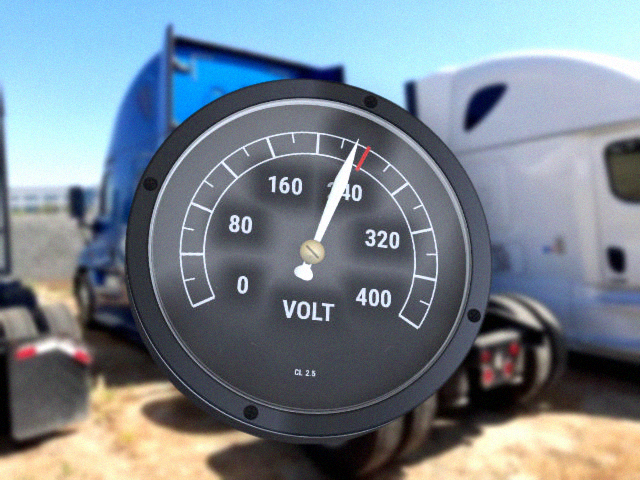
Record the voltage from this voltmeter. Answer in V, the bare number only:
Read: 230
